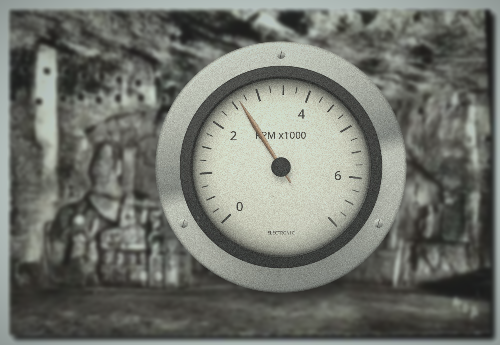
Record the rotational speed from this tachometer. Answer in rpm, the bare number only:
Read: 2625
